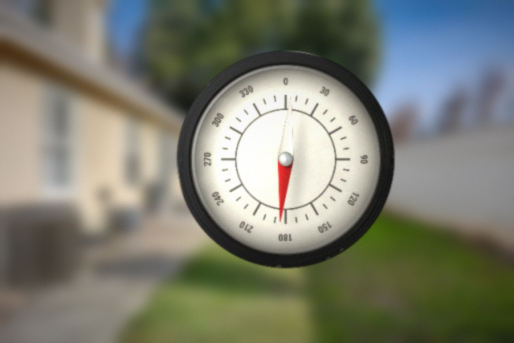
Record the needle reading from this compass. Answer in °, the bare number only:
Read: 185
